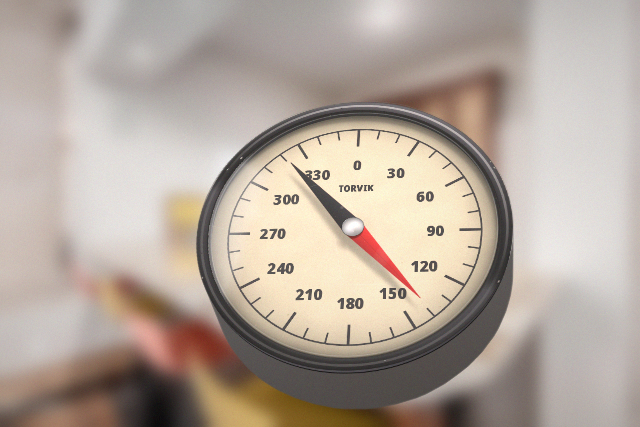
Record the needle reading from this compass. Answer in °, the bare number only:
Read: 140
